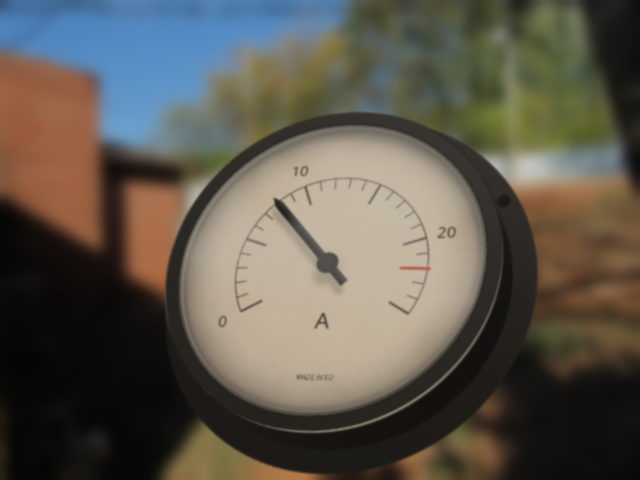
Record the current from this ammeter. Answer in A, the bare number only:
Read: 8
